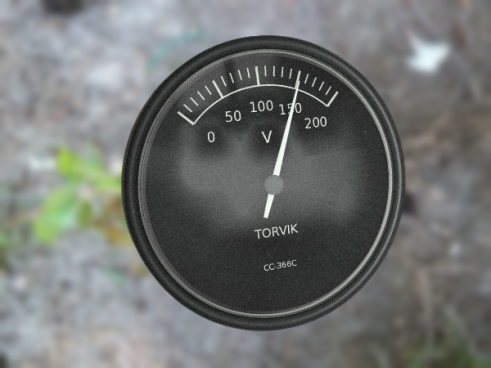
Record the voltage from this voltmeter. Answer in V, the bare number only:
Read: 150
